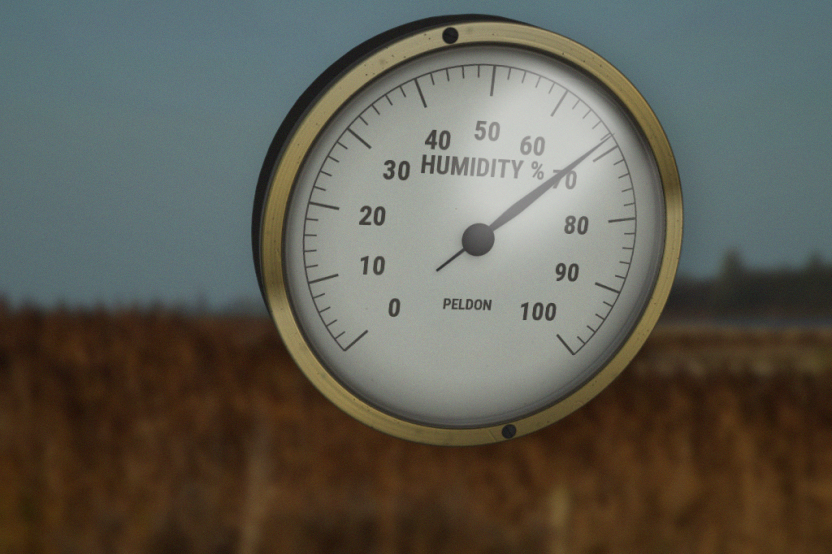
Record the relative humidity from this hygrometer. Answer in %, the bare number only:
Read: 68
